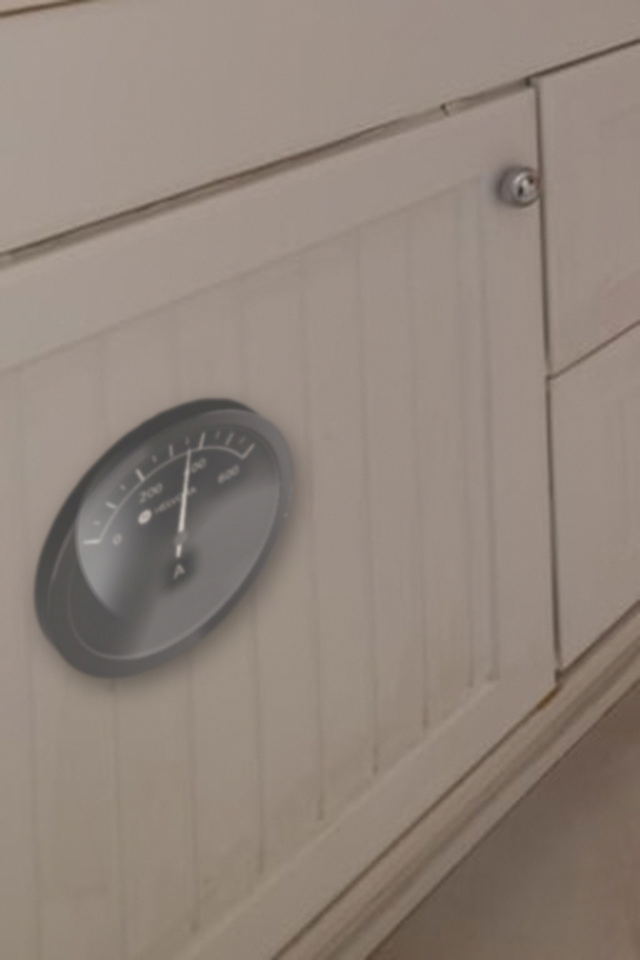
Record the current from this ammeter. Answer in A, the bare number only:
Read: 350
